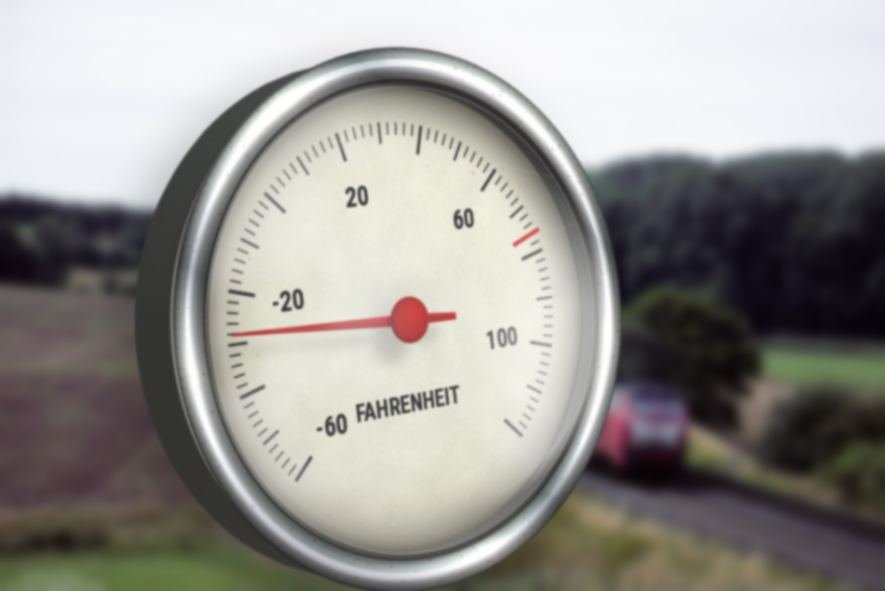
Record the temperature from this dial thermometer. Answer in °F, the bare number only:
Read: -28
